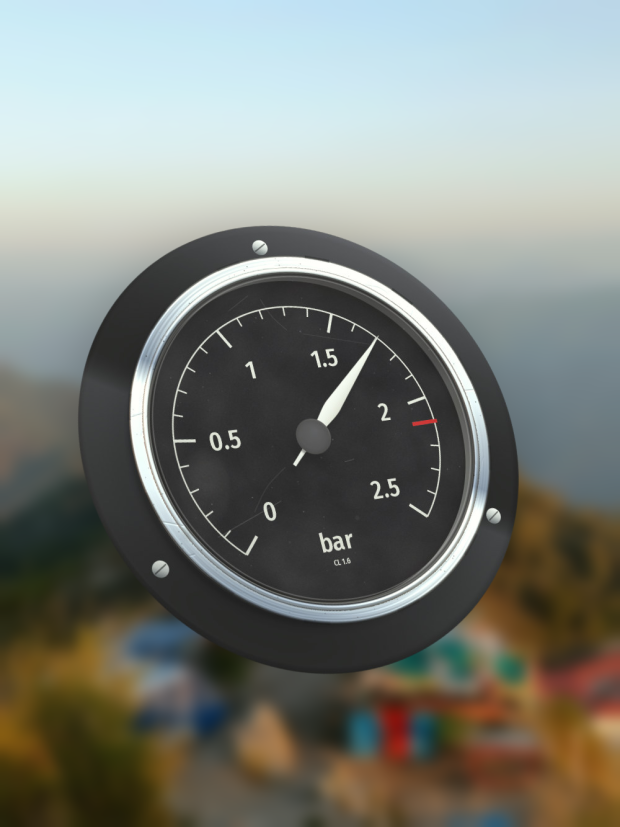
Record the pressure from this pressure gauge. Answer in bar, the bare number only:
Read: 1.7
